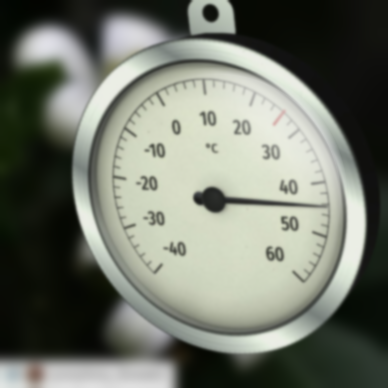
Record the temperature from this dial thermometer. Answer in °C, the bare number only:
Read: 44
